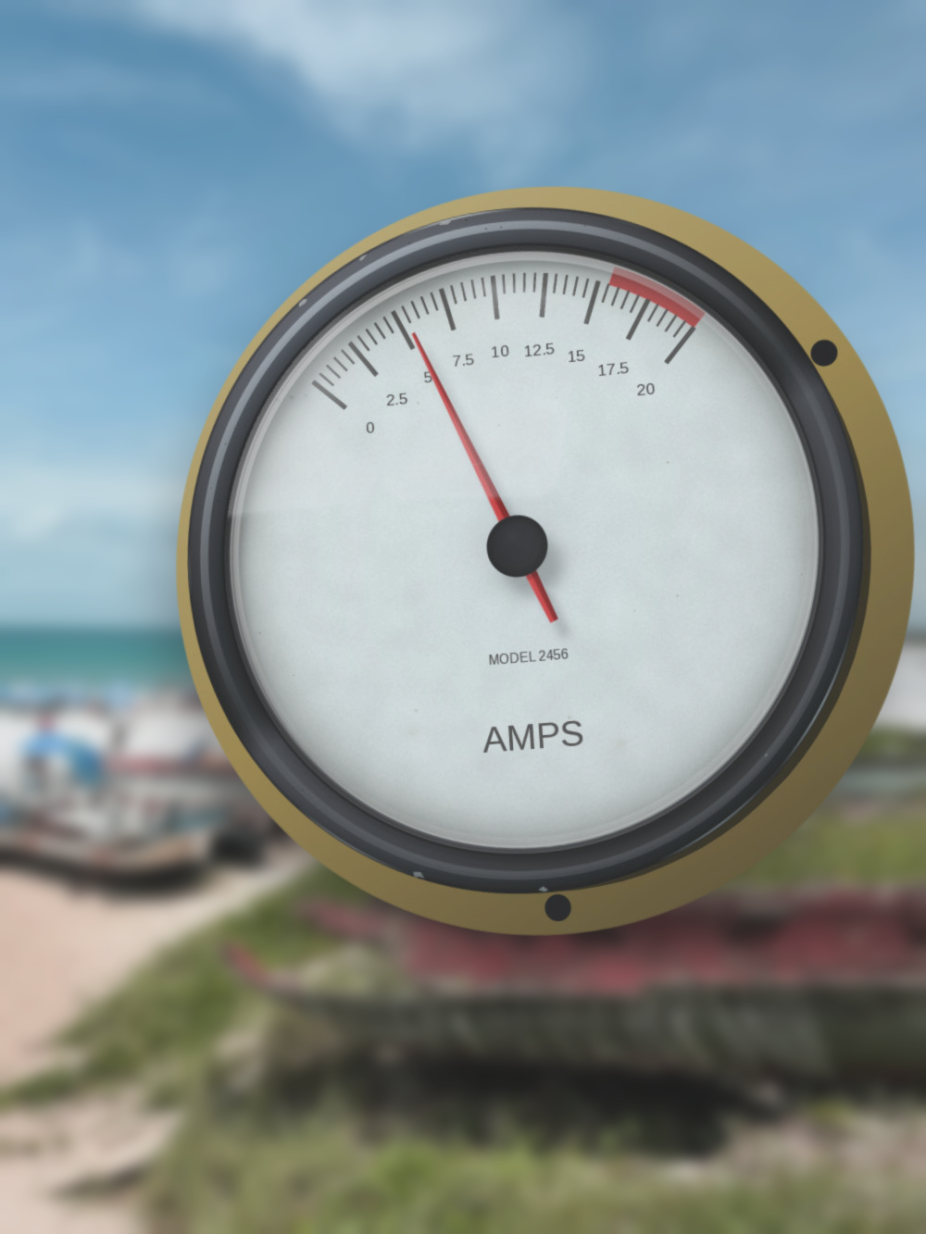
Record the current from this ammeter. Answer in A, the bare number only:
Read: 5.5
